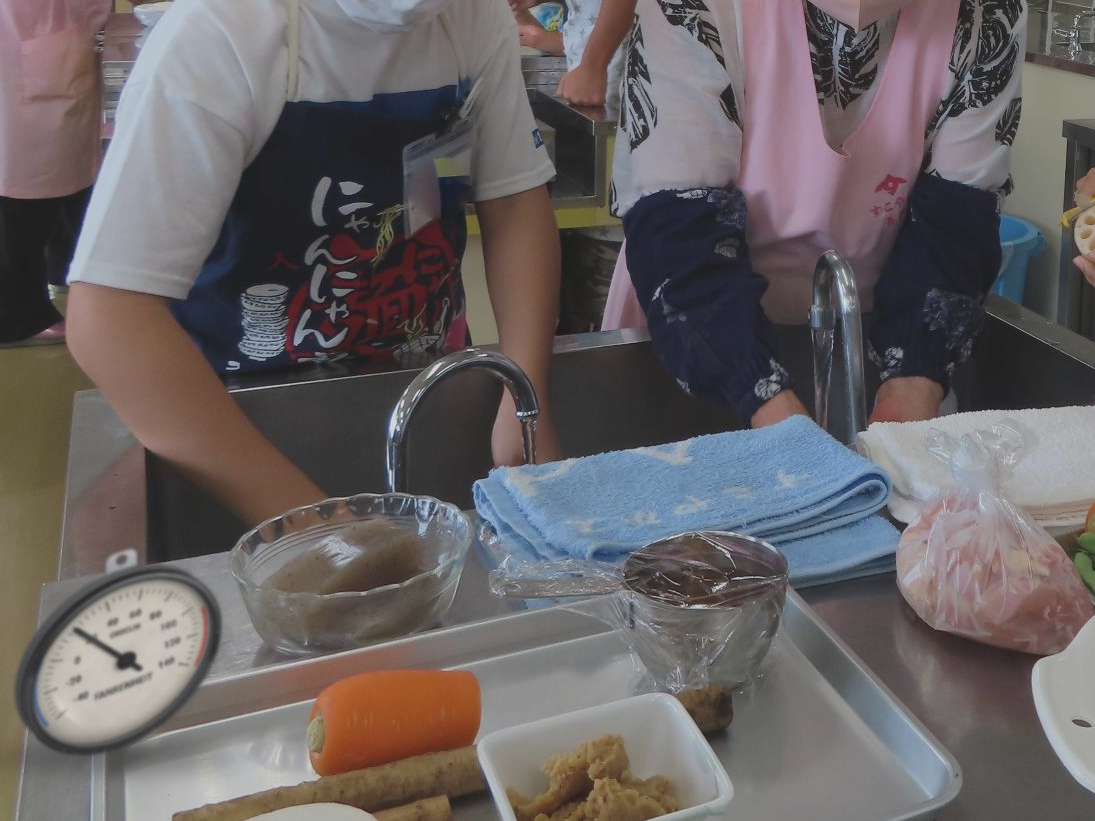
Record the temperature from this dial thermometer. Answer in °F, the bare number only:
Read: 20
